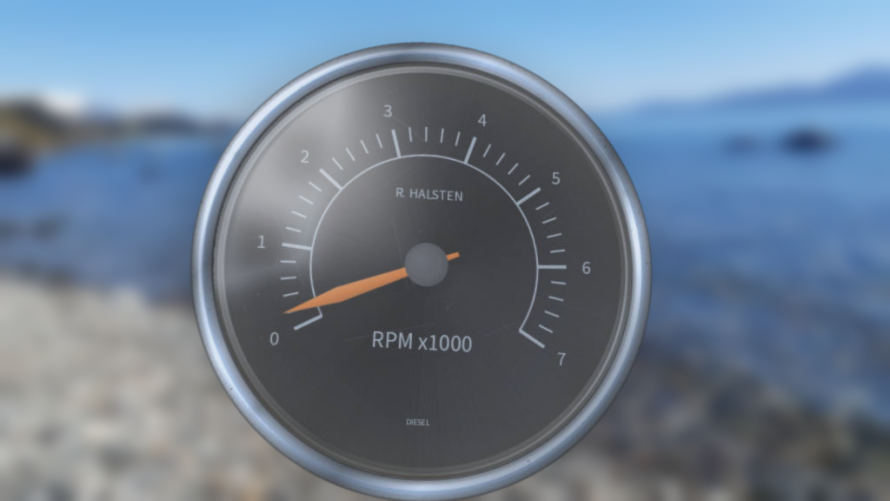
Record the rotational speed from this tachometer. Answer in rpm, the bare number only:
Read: 200
